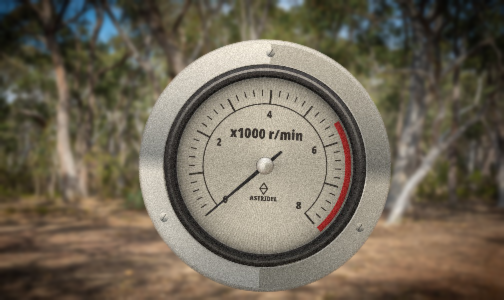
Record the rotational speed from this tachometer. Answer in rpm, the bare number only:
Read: 0
